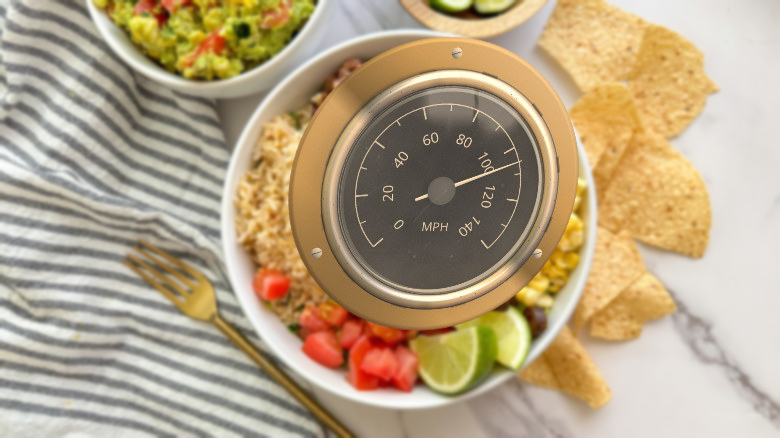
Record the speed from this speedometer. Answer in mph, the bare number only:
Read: 105
